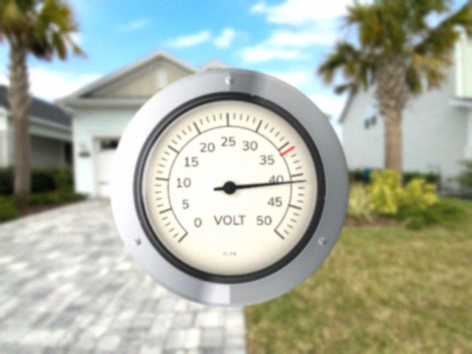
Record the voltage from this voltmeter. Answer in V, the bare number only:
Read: 41
